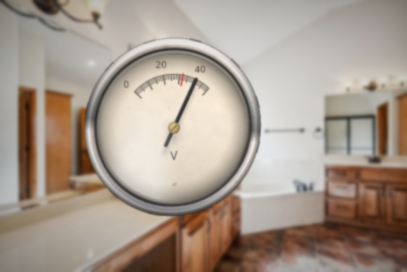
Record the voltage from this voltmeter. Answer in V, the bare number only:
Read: 40
